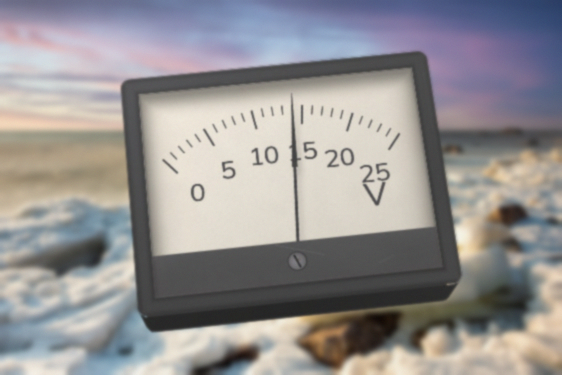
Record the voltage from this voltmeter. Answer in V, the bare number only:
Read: 14
